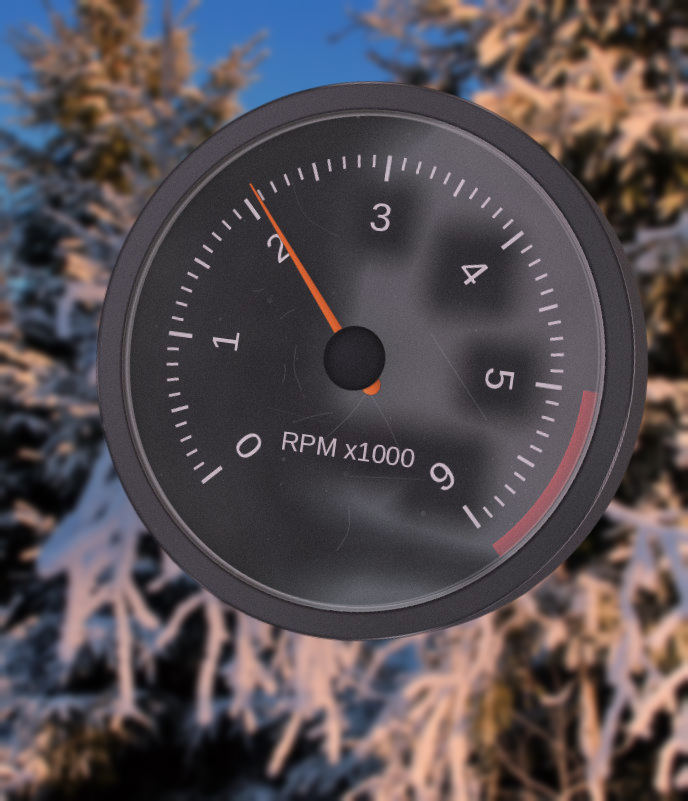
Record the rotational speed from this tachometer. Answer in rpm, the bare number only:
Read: 2100
